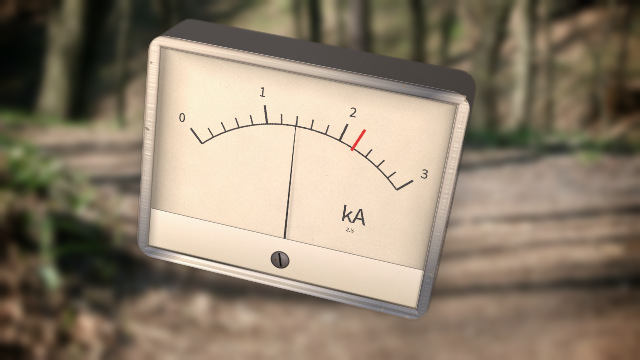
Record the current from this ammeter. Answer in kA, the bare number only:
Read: 1.4
